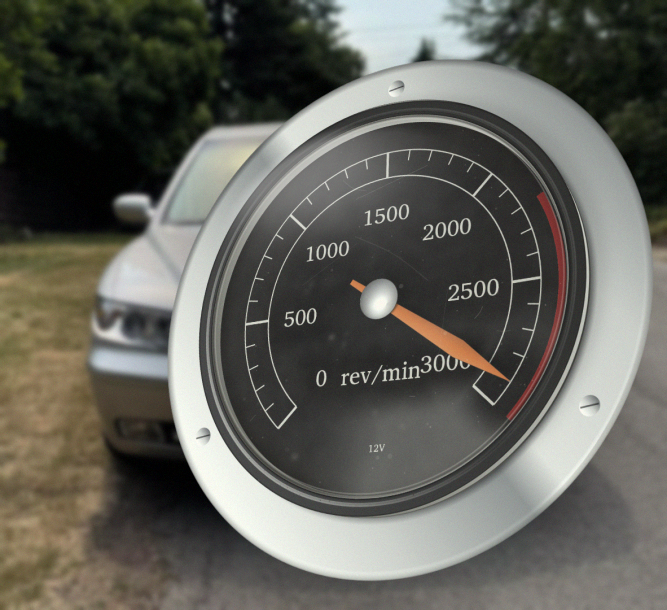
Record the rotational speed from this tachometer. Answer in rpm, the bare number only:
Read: 2900
